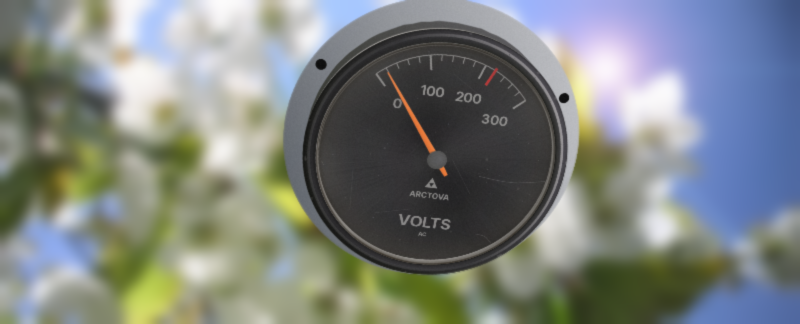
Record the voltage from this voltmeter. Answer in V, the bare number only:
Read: 20
